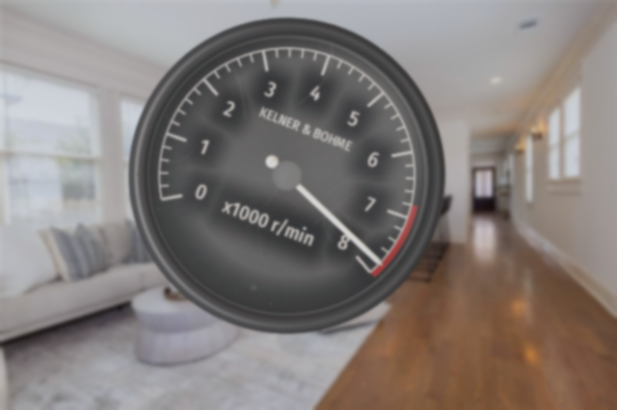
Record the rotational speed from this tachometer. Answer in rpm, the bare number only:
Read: 7800
